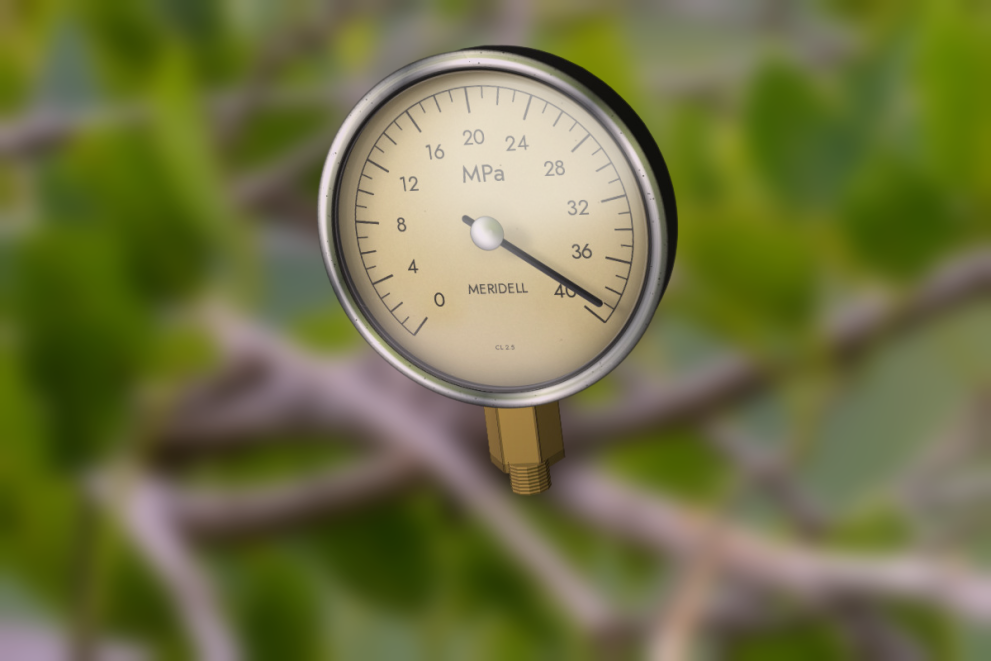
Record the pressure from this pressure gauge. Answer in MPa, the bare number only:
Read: 39
